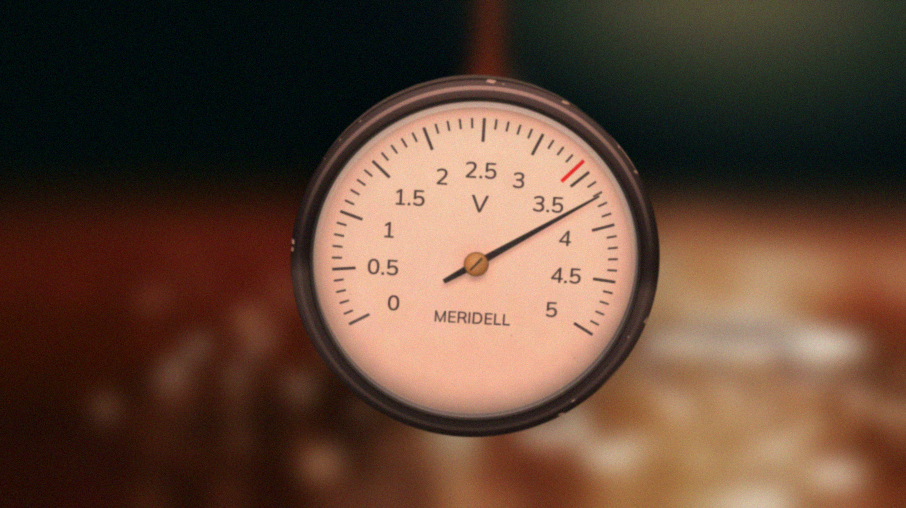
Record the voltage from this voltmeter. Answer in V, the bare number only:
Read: 3.7
